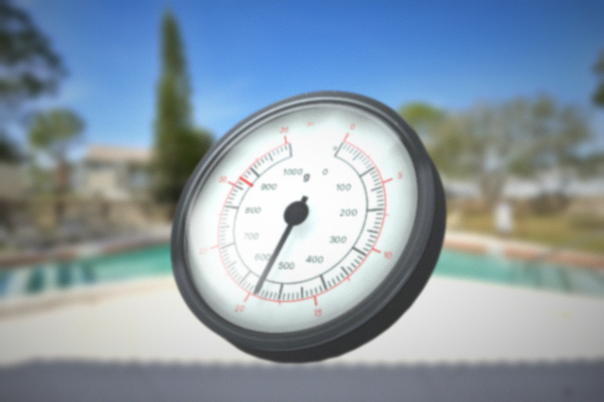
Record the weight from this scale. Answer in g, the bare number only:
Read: 550
